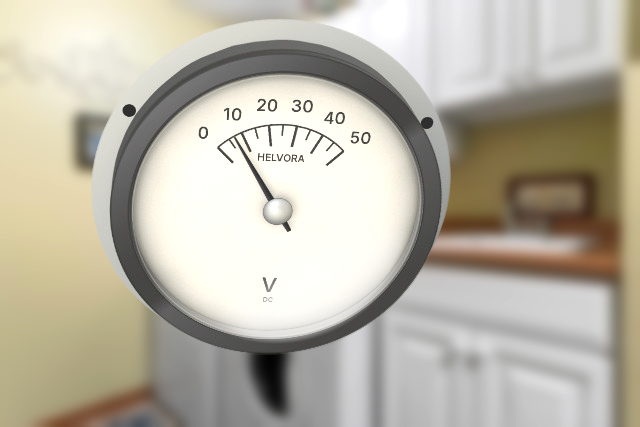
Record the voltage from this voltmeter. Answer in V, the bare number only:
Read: 7.5
